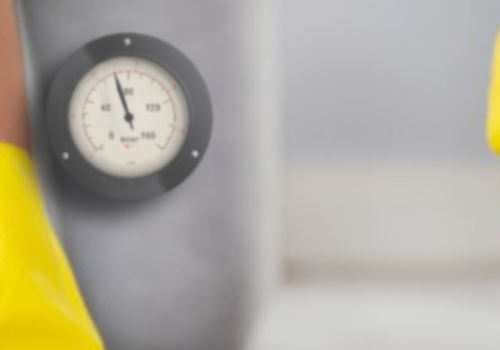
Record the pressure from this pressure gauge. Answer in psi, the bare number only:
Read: 70
